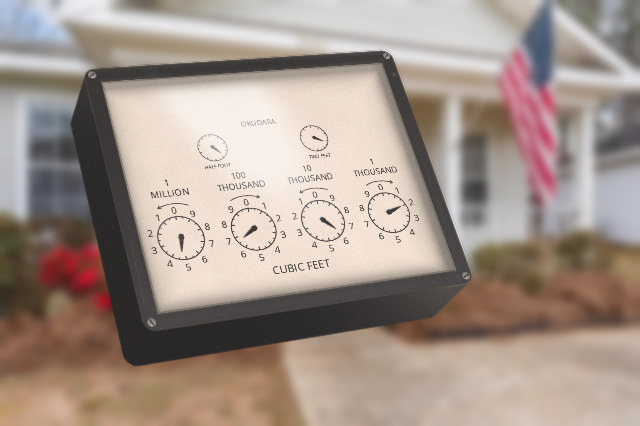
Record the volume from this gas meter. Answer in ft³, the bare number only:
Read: 466200
